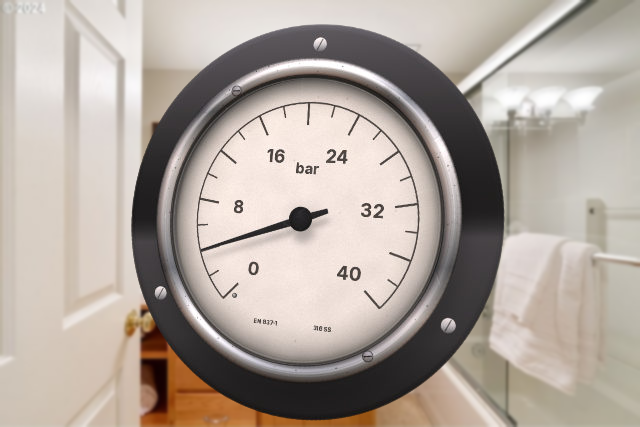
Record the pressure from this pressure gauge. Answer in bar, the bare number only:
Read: 4
